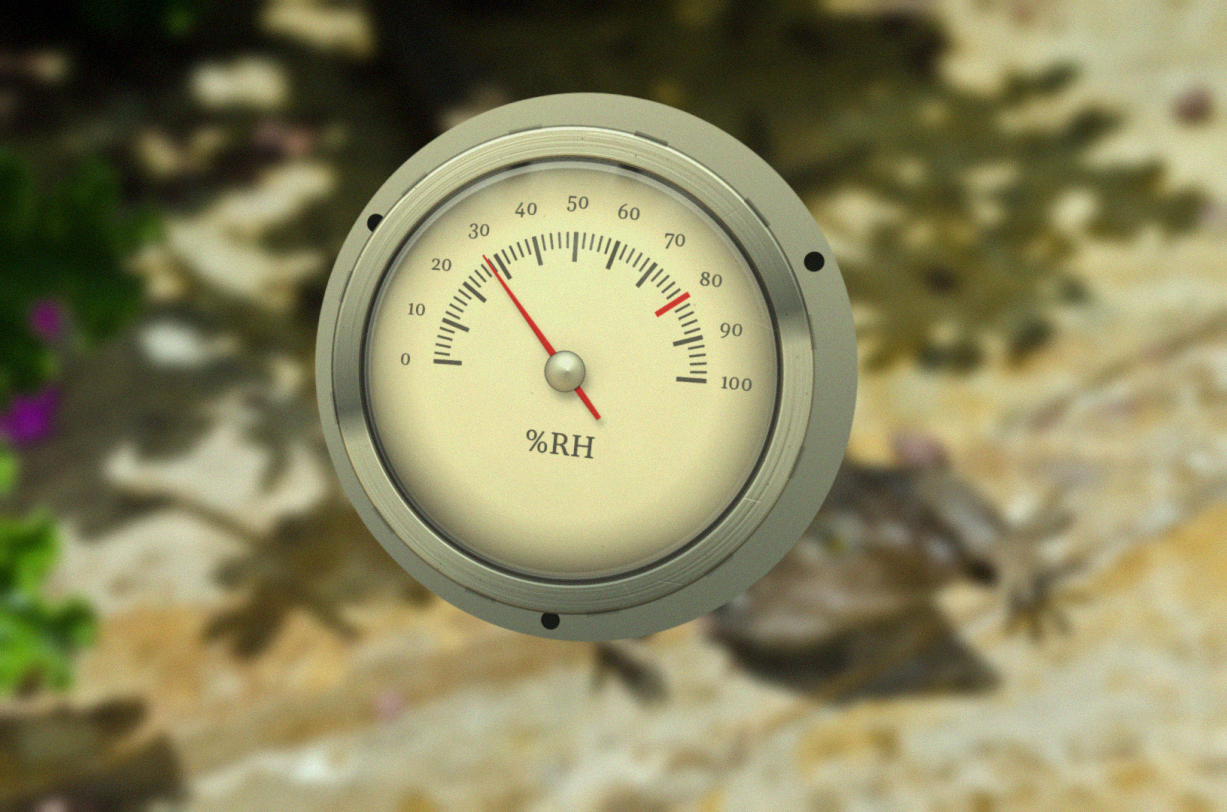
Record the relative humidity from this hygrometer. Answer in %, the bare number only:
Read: 28
